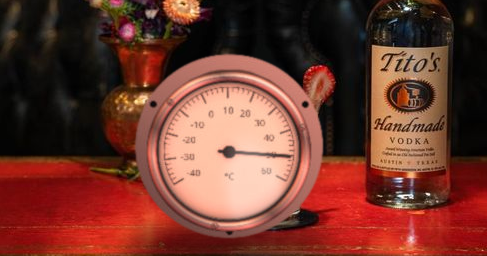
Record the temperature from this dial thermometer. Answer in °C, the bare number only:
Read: 50
